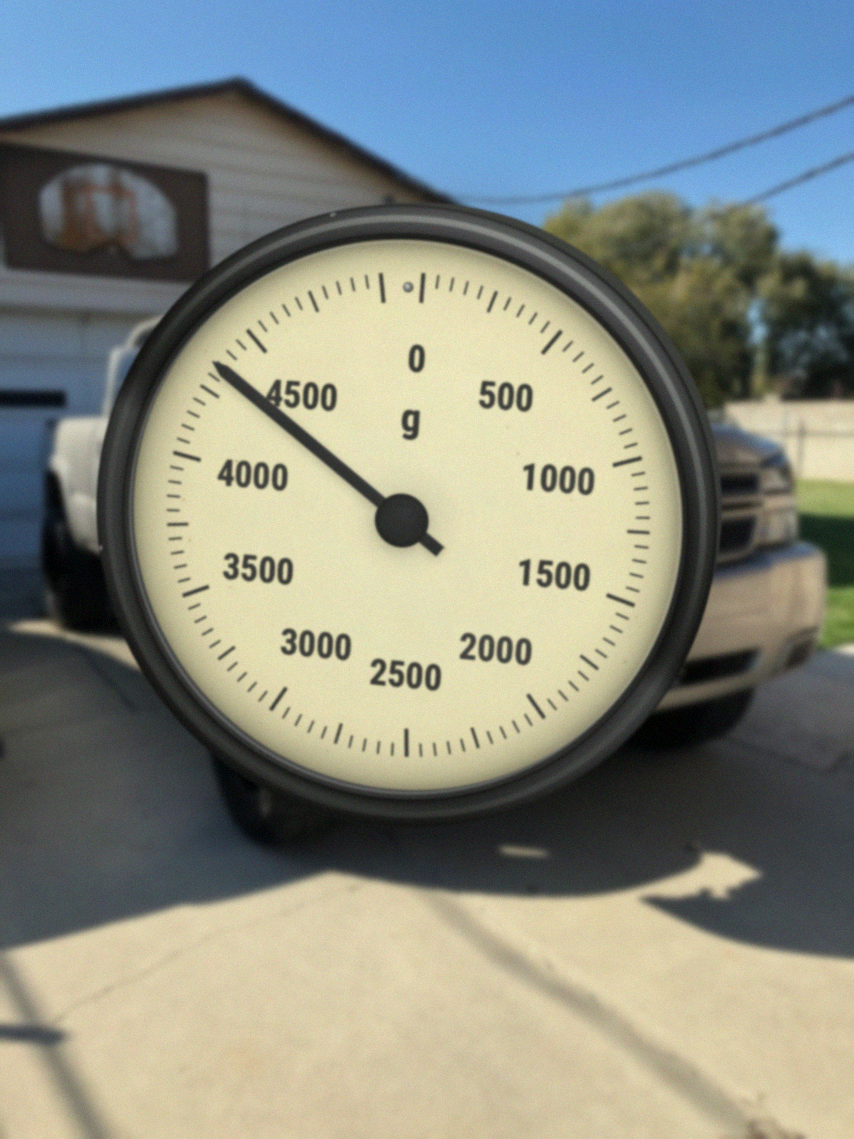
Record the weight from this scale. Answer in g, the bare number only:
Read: 4350
